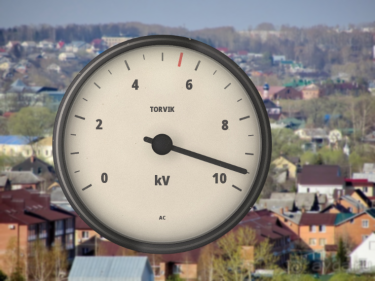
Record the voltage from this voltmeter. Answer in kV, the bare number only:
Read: 9.5
